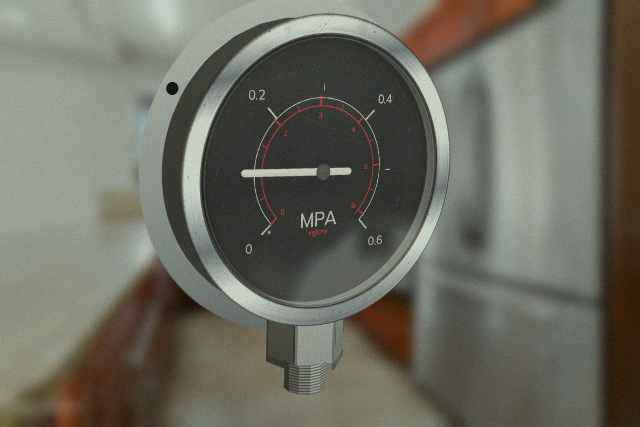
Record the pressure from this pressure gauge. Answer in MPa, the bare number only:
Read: 0.1
